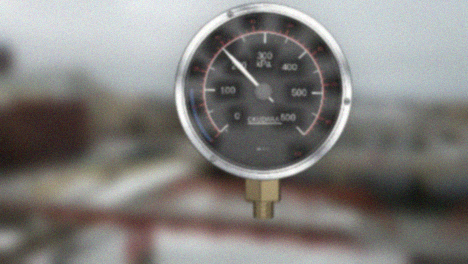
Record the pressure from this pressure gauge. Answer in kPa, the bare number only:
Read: 200
